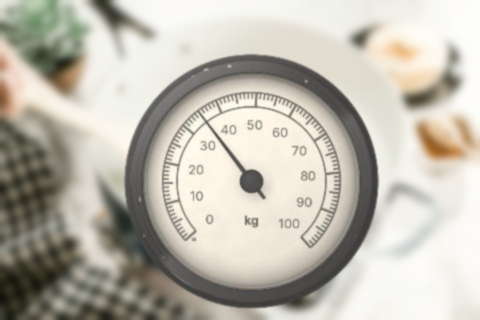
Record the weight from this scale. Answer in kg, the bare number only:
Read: 35
